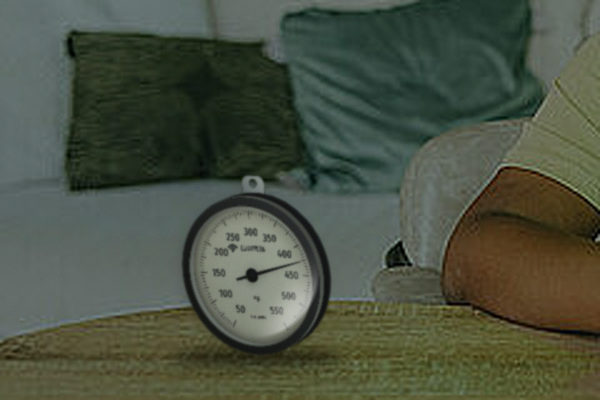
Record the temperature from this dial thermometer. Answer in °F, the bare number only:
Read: 425
